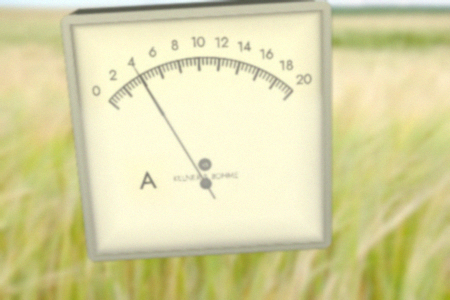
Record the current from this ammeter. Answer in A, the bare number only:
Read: 4
